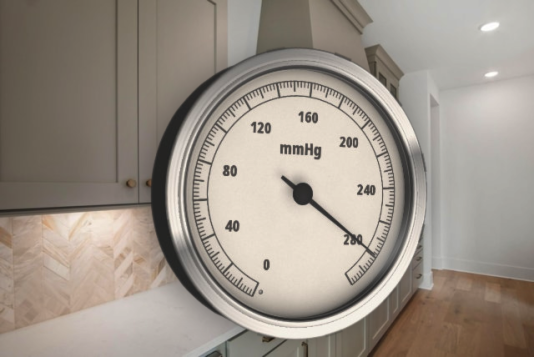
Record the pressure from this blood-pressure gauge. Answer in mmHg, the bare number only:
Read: 280
